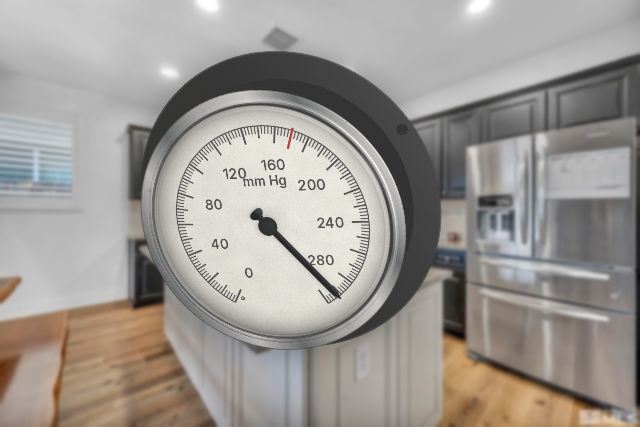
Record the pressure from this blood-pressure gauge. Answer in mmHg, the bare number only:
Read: 290
